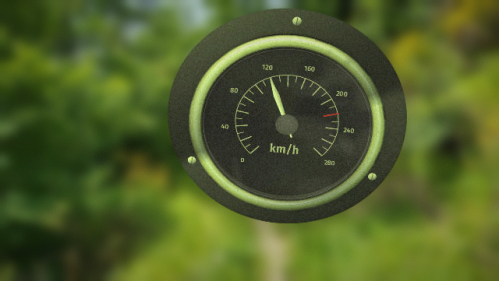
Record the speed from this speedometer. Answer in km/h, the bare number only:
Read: 120
